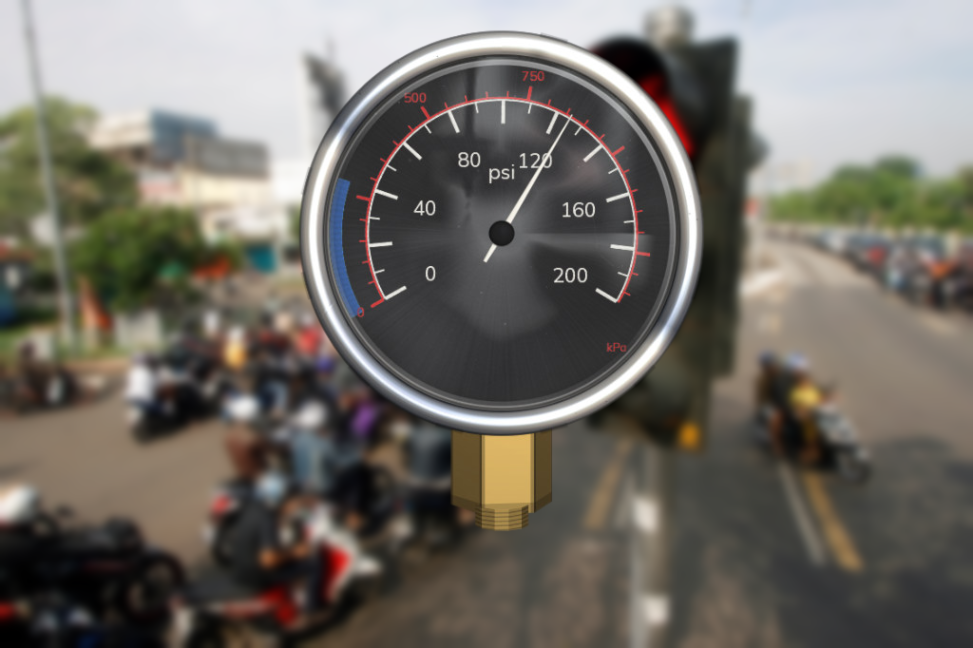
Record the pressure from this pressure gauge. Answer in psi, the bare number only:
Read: 125
